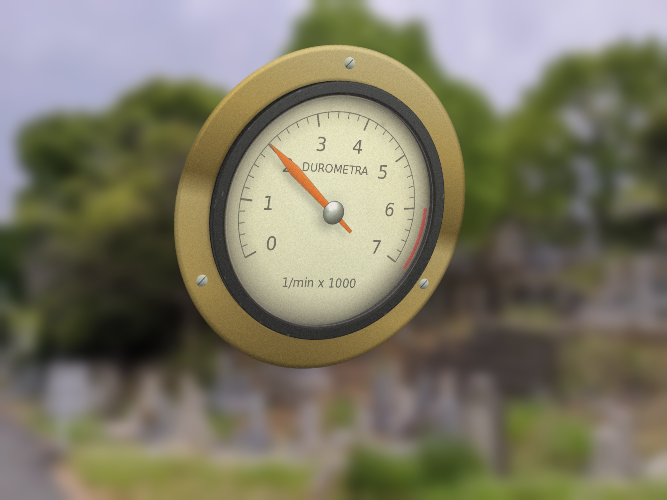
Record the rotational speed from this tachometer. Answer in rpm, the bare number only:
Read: 2000
